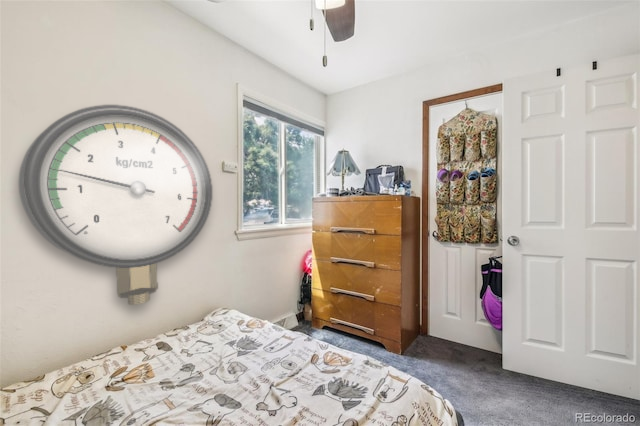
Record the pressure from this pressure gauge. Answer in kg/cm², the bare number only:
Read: 1.4
